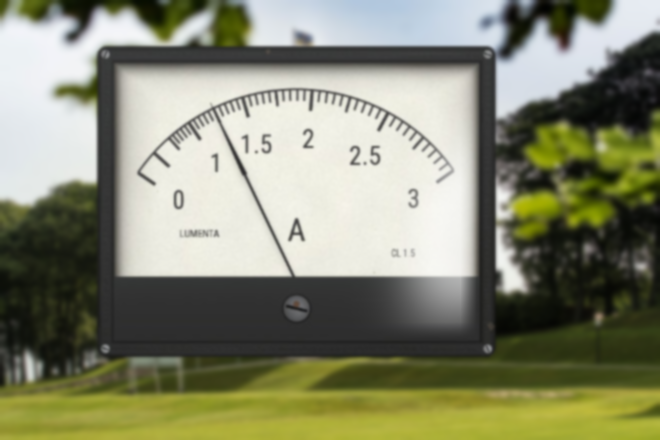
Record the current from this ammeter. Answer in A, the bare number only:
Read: 1.25
